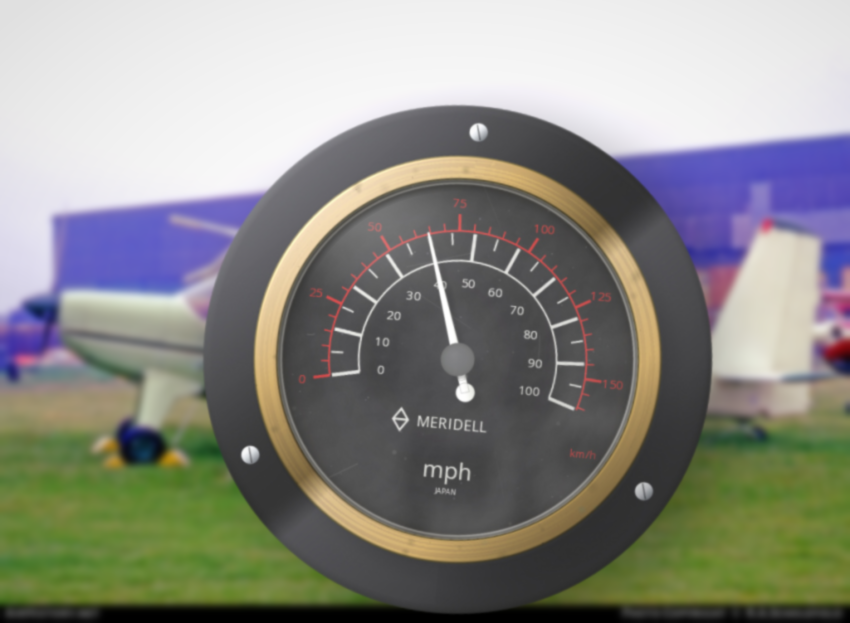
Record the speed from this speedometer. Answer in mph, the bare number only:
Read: 40
